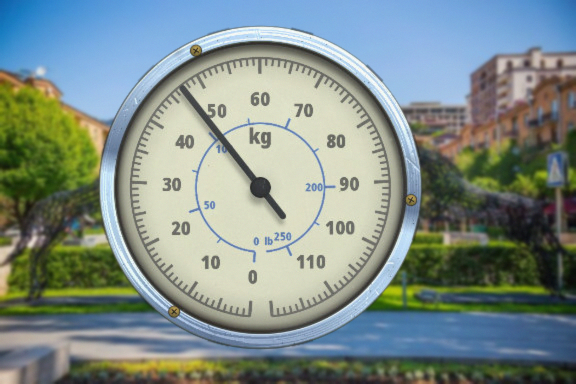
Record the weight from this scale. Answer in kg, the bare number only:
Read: 47
